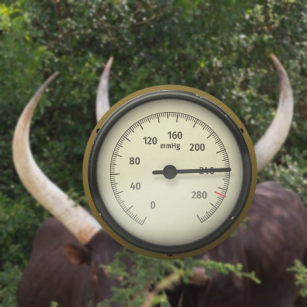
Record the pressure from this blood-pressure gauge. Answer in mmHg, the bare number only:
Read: 240
